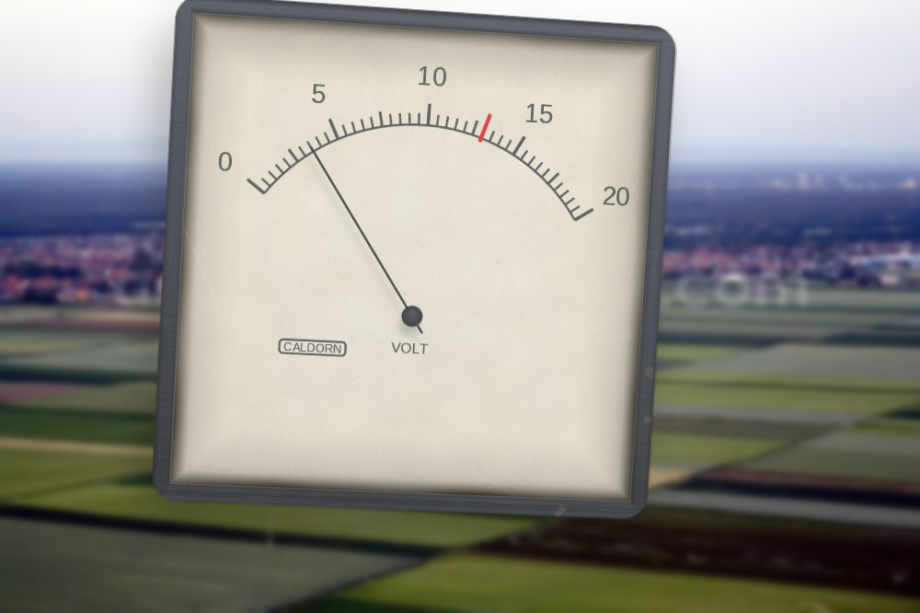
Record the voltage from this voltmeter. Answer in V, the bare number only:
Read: 3.5
